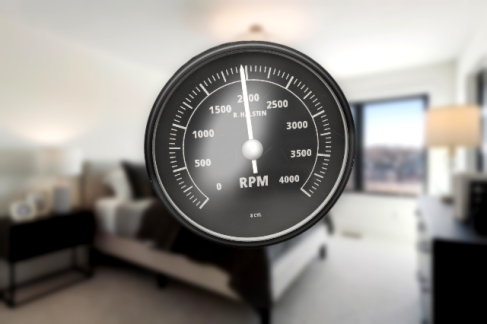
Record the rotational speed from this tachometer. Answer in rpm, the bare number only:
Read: 1950
